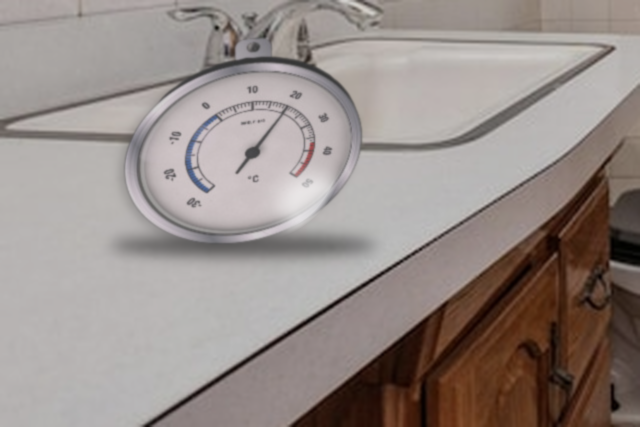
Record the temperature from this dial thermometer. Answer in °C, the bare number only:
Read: 20
